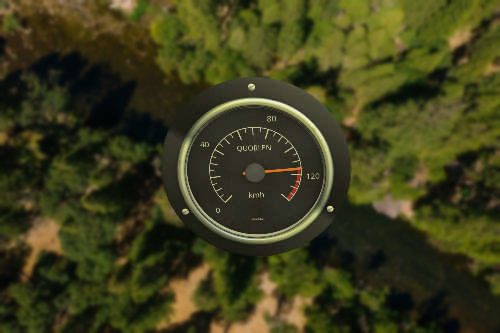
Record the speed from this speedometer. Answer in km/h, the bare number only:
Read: 115
